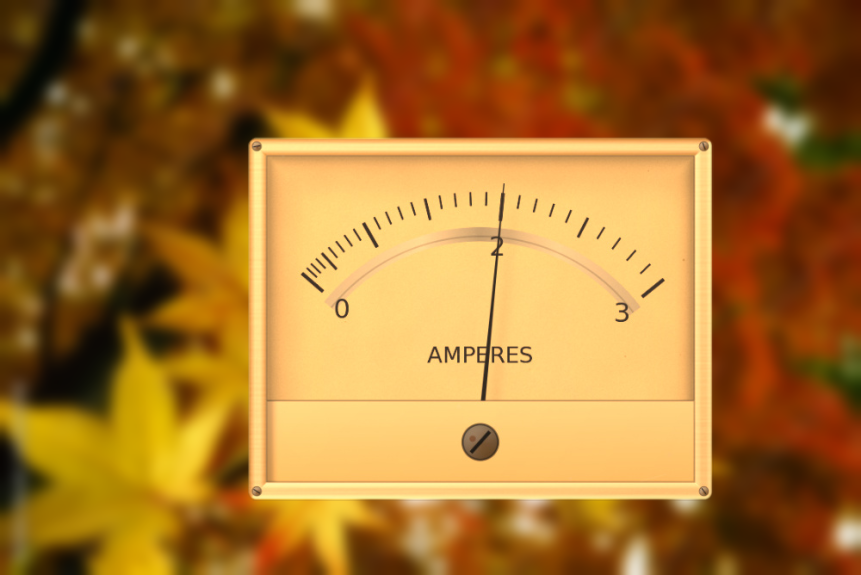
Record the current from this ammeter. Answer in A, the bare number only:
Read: 2
